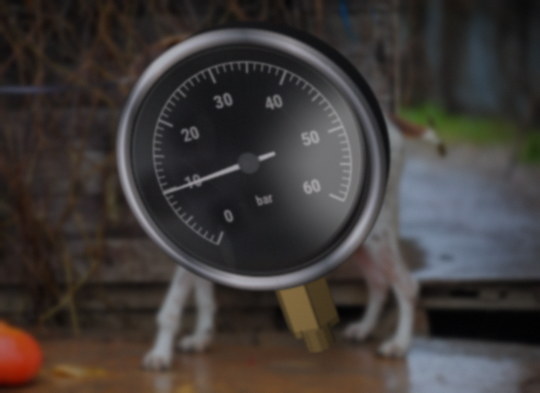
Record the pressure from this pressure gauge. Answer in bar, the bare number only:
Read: 10
